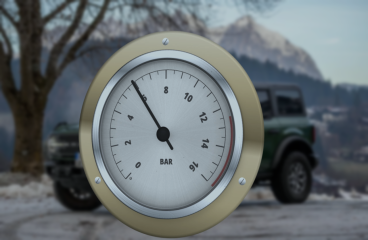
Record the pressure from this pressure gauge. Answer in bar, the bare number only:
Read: 6
